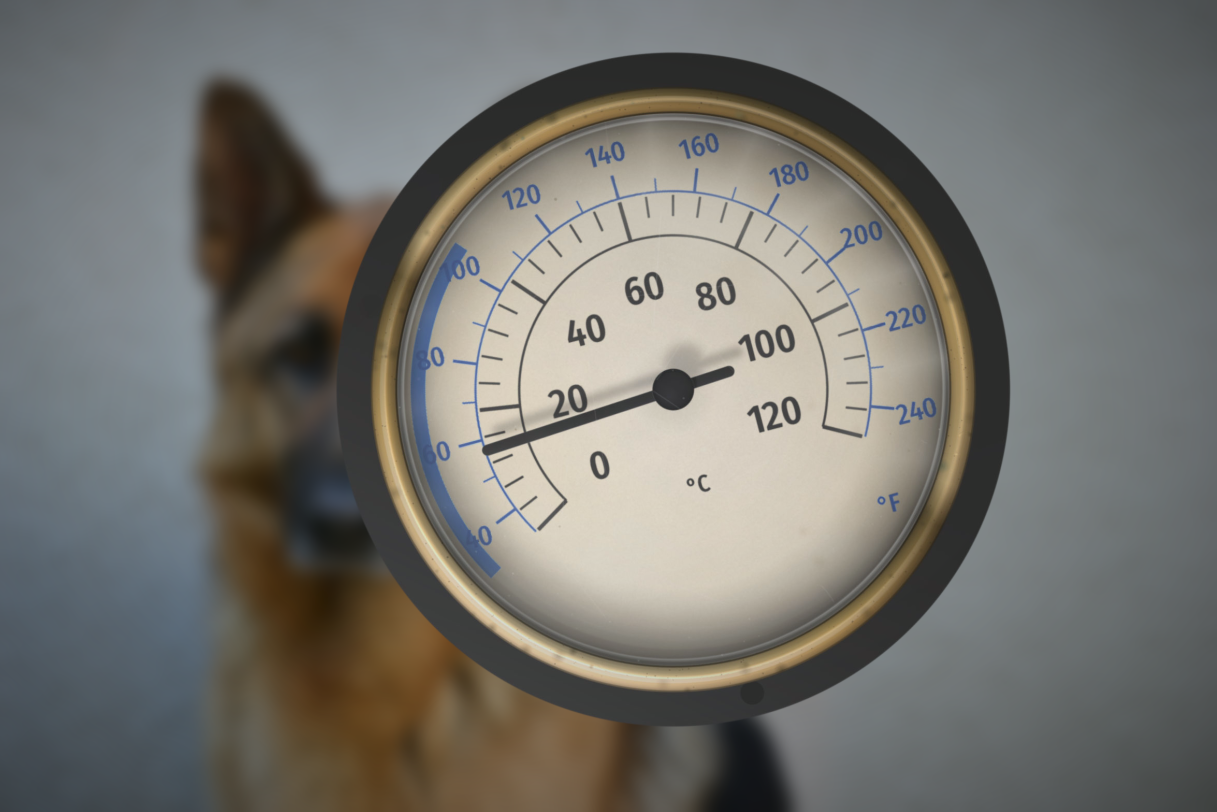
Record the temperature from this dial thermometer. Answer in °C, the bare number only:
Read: 14
